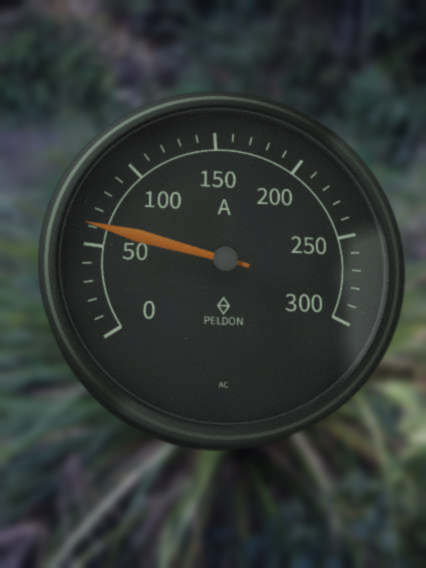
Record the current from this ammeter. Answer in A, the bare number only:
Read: 60
